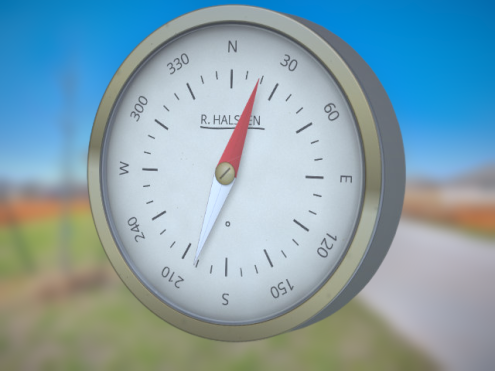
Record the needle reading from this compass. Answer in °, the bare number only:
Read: 20
